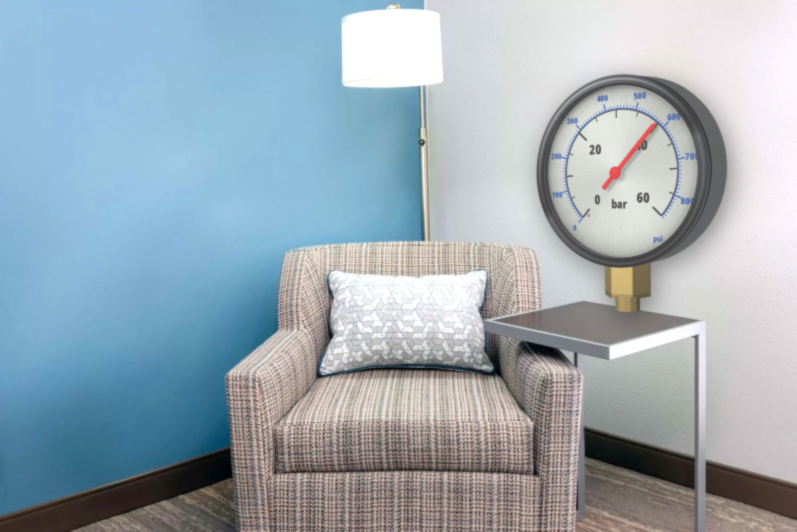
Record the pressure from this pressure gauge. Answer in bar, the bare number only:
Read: 40
